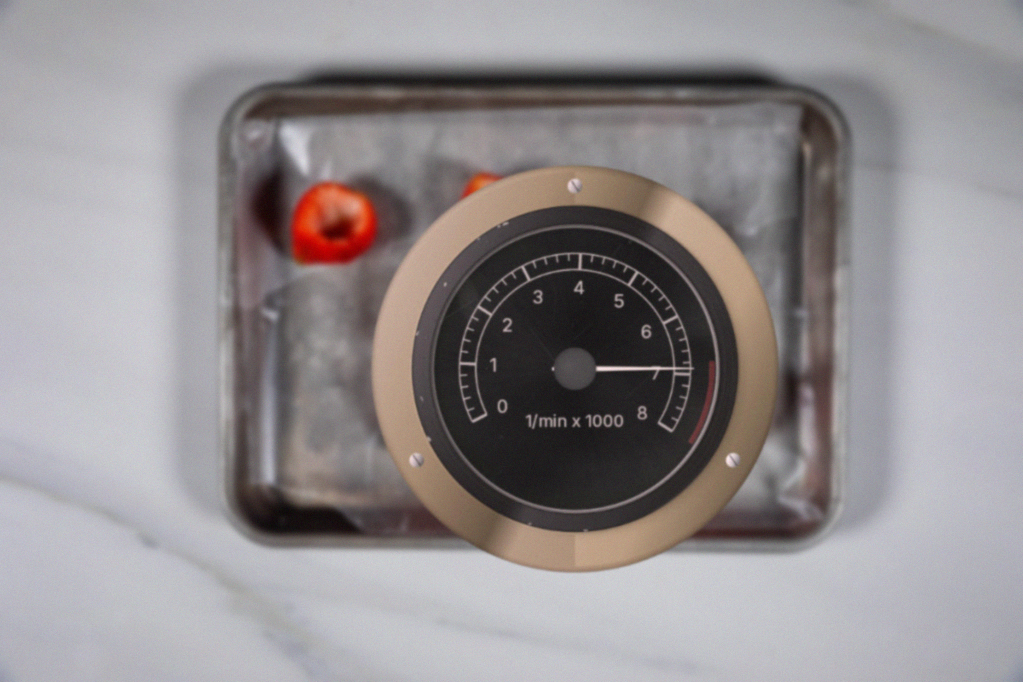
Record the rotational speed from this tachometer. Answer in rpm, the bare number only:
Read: 6900
